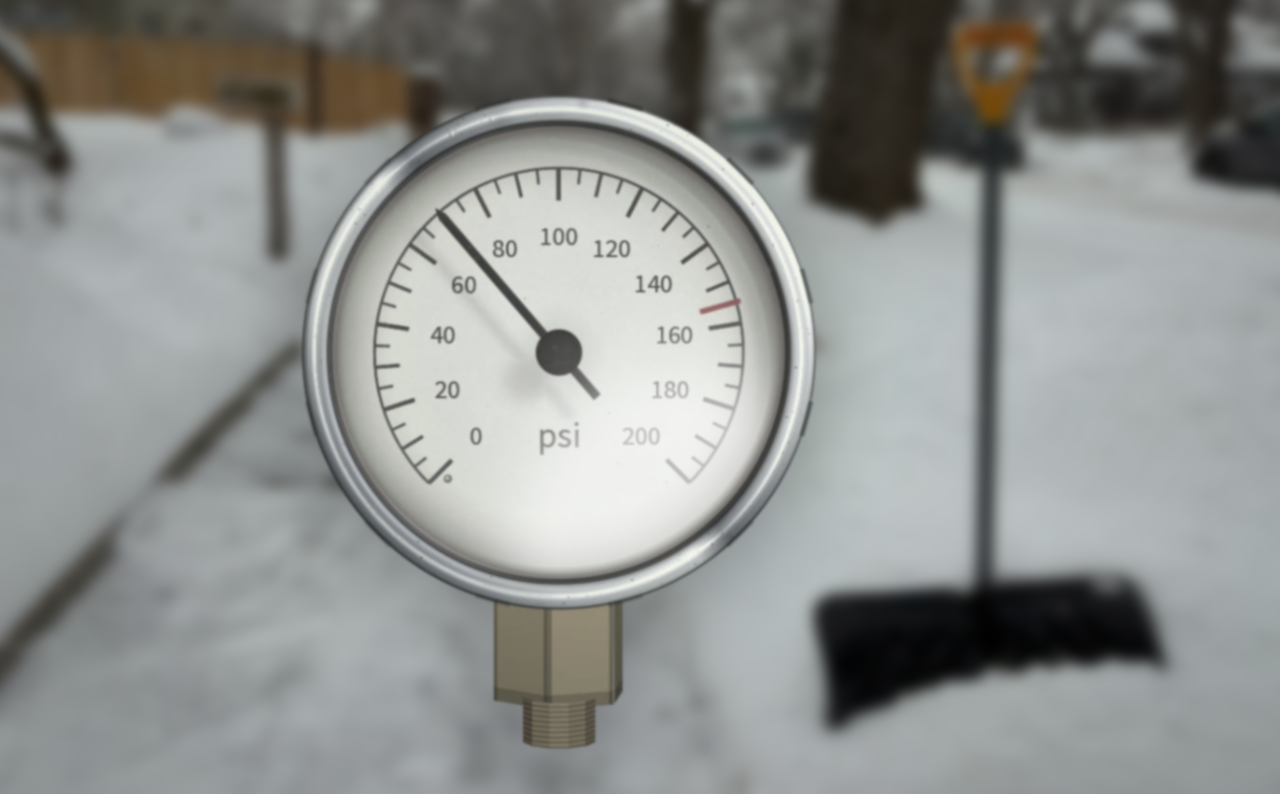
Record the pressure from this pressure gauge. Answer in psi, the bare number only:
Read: 70
